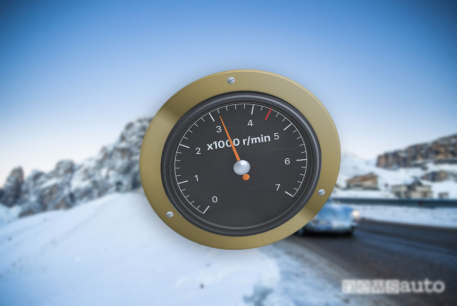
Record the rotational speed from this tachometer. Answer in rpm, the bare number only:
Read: 3200
